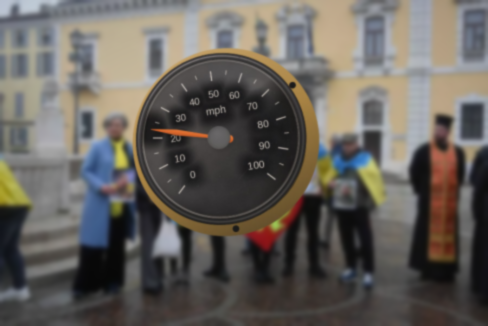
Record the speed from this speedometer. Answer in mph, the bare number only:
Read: 22.5
